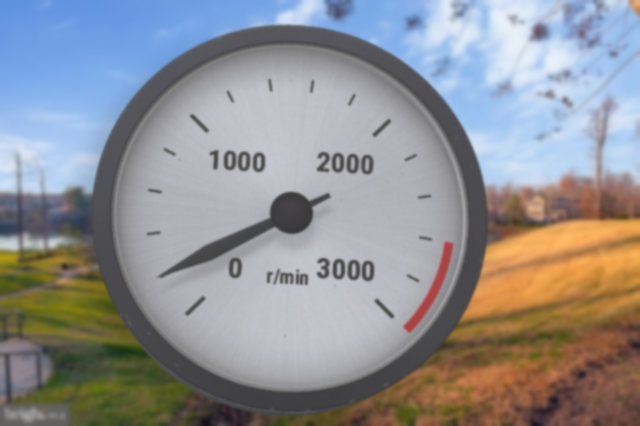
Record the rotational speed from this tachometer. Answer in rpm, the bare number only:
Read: 200
